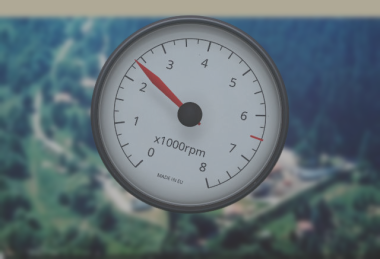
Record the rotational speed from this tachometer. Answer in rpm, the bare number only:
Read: 2375
